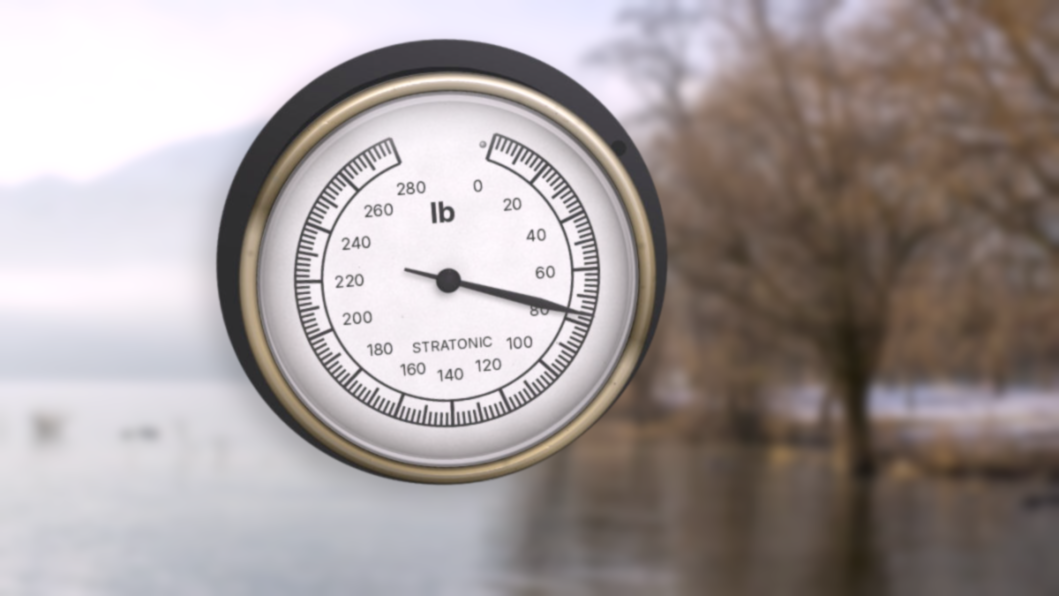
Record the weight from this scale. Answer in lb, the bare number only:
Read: 76
